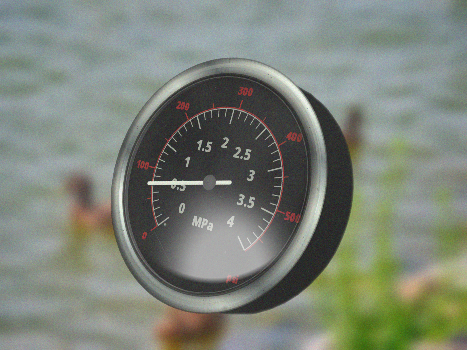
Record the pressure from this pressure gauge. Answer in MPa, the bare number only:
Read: 0.5
